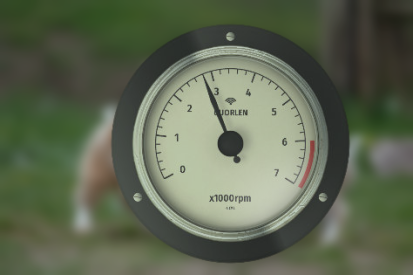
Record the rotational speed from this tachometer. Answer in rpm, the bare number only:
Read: 2800
